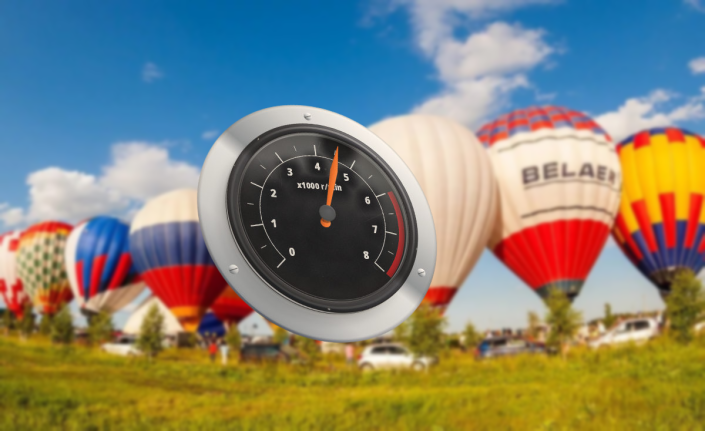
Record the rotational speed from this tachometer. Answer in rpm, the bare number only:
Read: 4500
